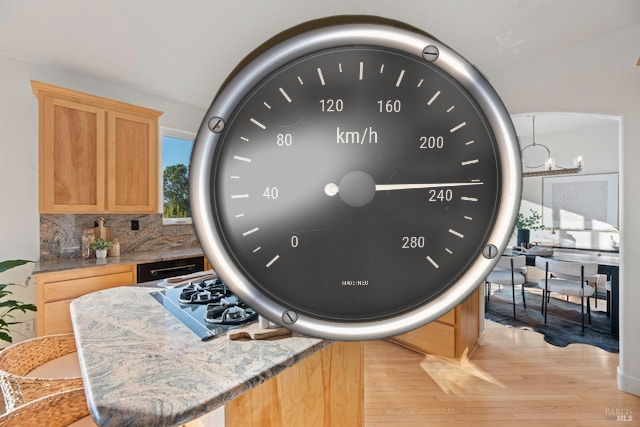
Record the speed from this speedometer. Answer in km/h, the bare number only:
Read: 230
